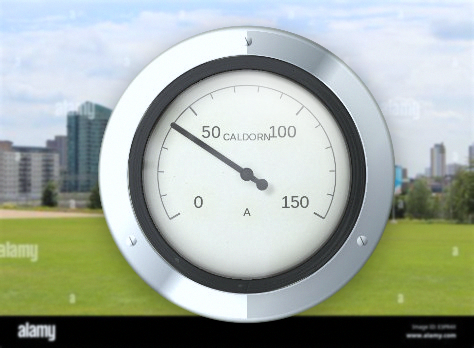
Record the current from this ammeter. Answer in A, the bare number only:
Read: 40
